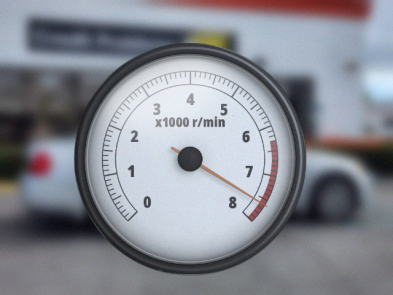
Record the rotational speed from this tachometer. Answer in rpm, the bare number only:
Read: 7600
